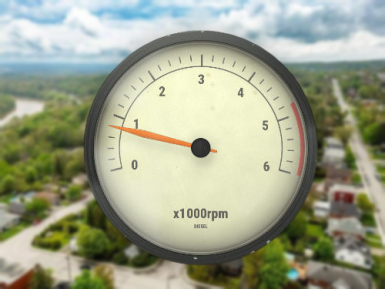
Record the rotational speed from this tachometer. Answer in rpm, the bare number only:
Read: 800
